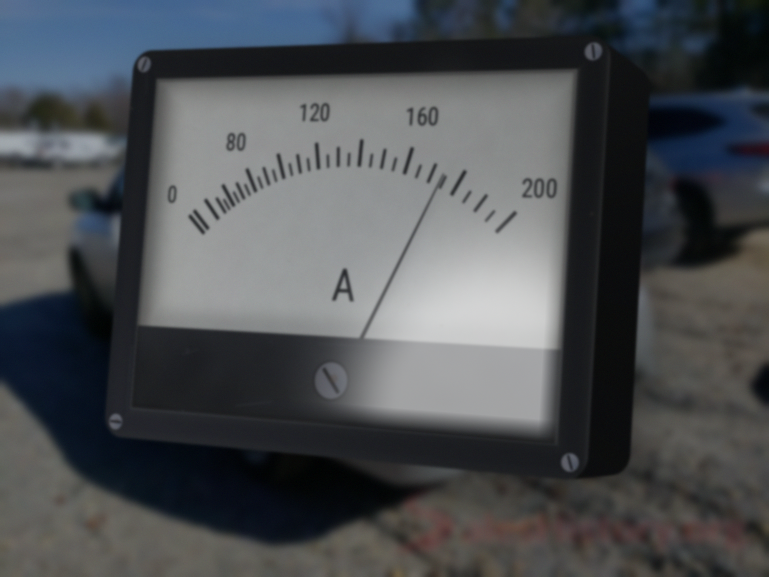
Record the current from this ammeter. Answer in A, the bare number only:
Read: 175
